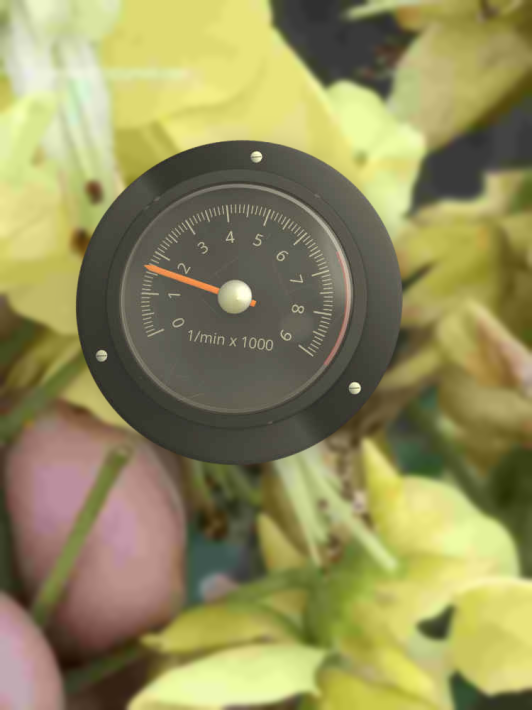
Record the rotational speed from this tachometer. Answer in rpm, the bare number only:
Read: 1600
